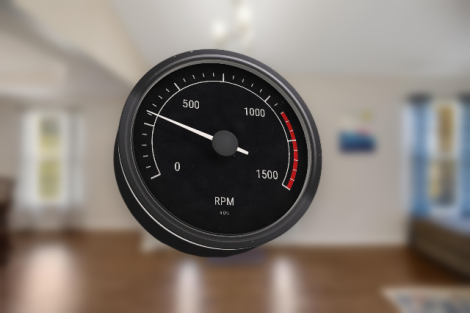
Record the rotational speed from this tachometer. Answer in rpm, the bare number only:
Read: 300
